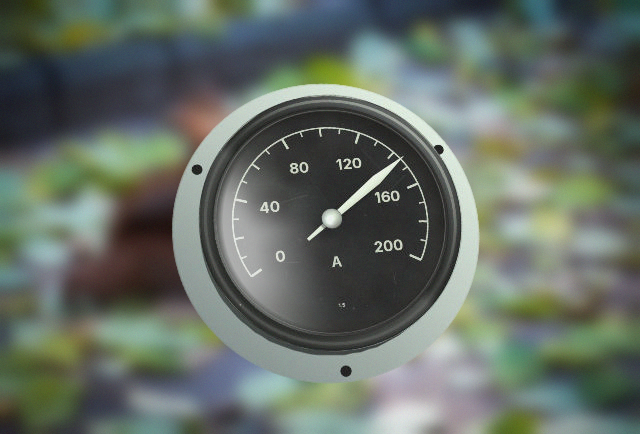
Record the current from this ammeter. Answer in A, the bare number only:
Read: 145
